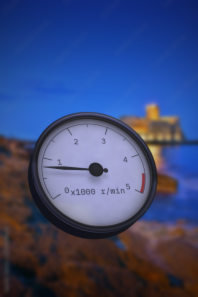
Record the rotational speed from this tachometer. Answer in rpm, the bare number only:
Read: 750
